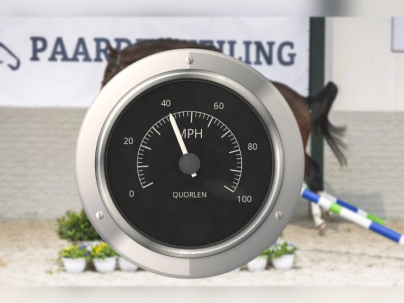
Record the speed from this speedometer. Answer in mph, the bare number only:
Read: 40
